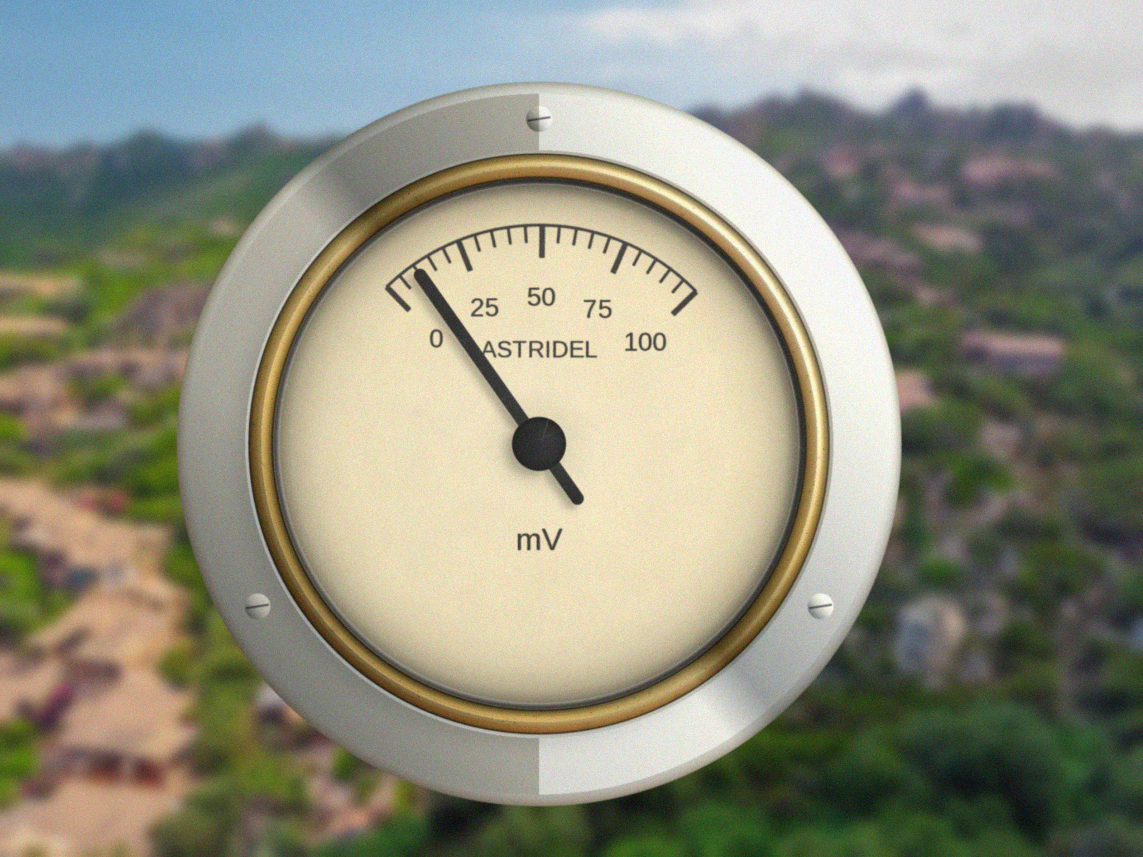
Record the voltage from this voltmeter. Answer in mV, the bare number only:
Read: 10
